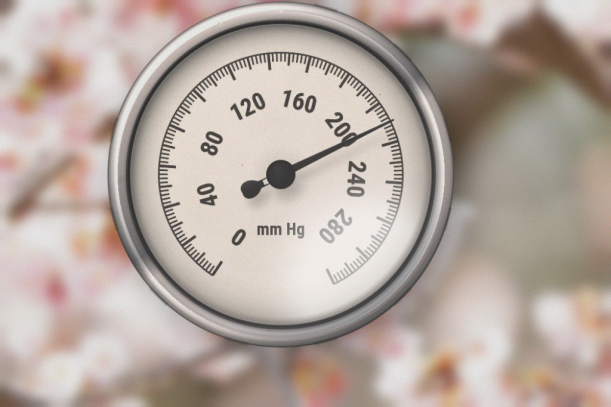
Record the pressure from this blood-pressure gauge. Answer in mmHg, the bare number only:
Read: 210
